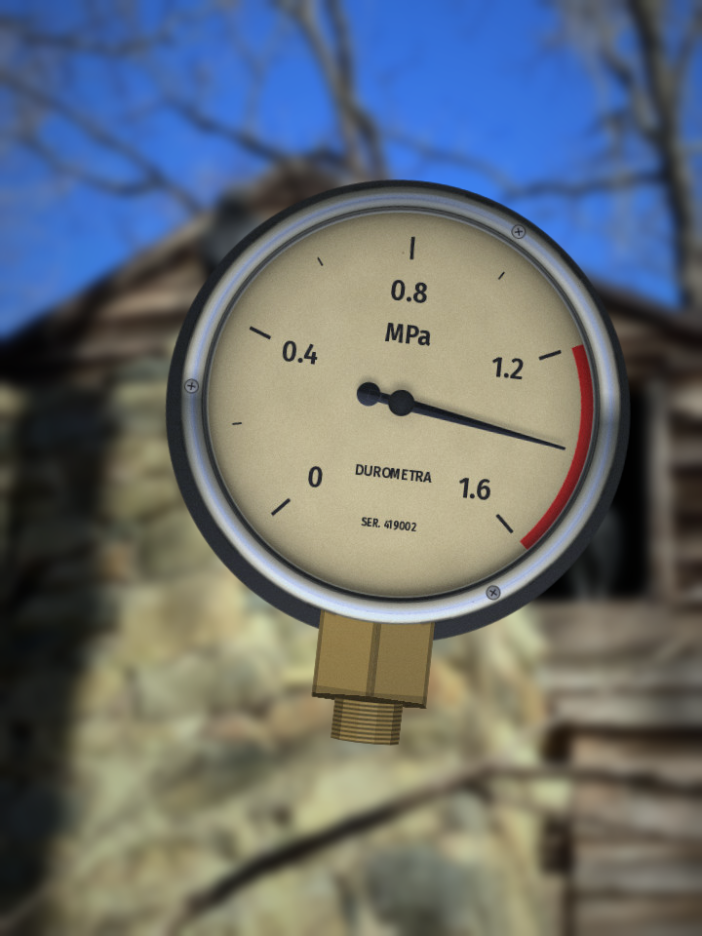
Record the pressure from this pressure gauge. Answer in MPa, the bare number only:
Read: 1.4
